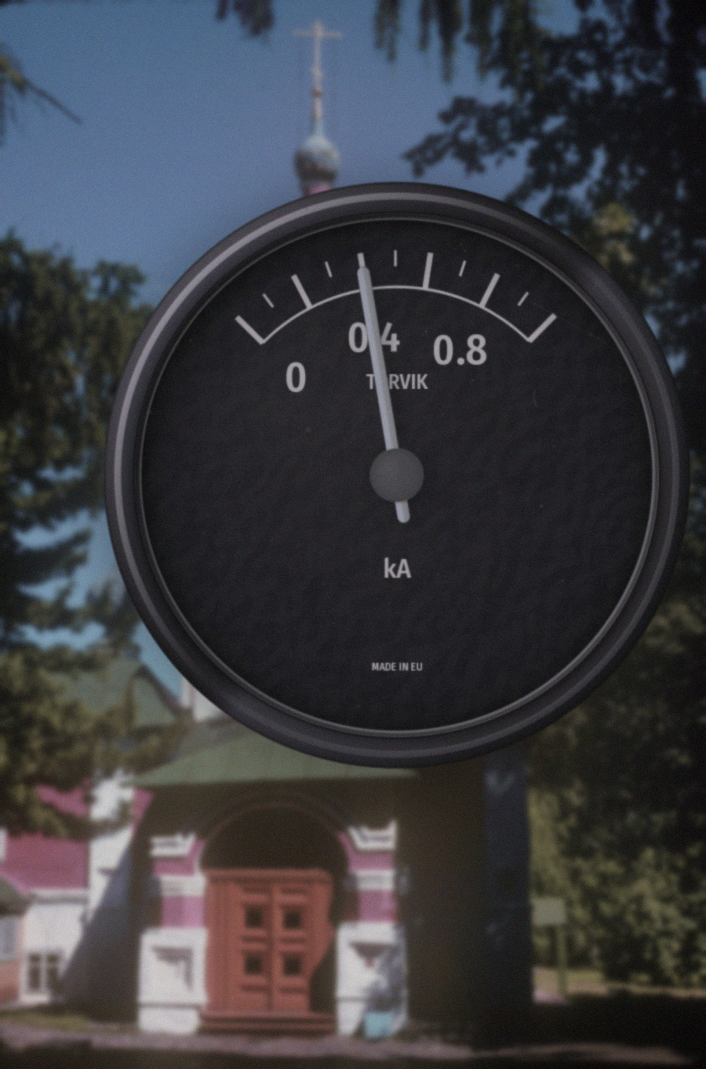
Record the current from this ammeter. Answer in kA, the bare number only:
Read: 0.4
